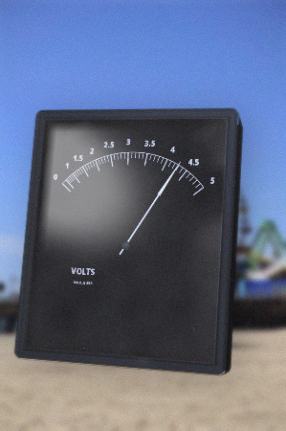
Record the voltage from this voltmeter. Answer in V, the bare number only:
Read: 4.3
